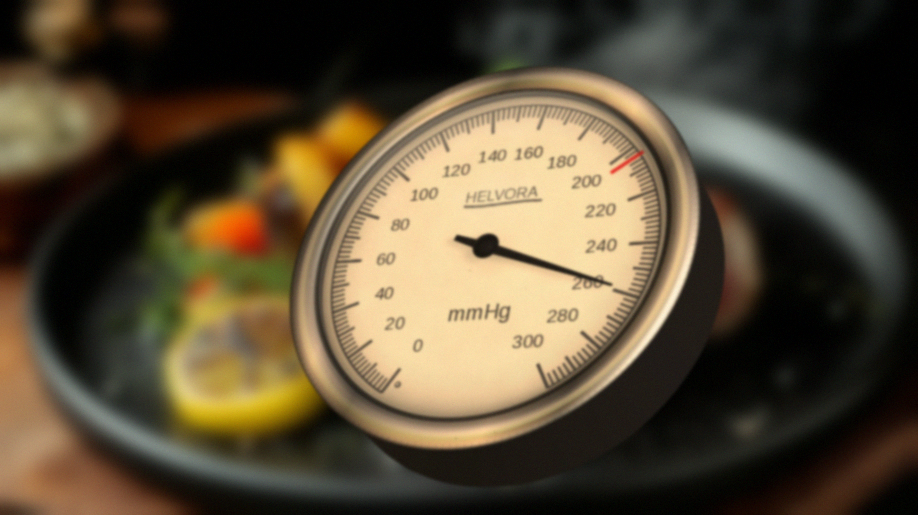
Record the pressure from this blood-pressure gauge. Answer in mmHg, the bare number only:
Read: 260
